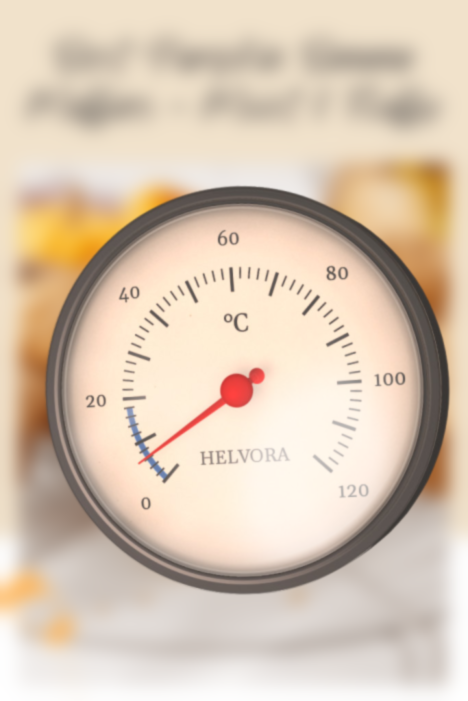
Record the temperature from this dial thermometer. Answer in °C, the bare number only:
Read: 6
